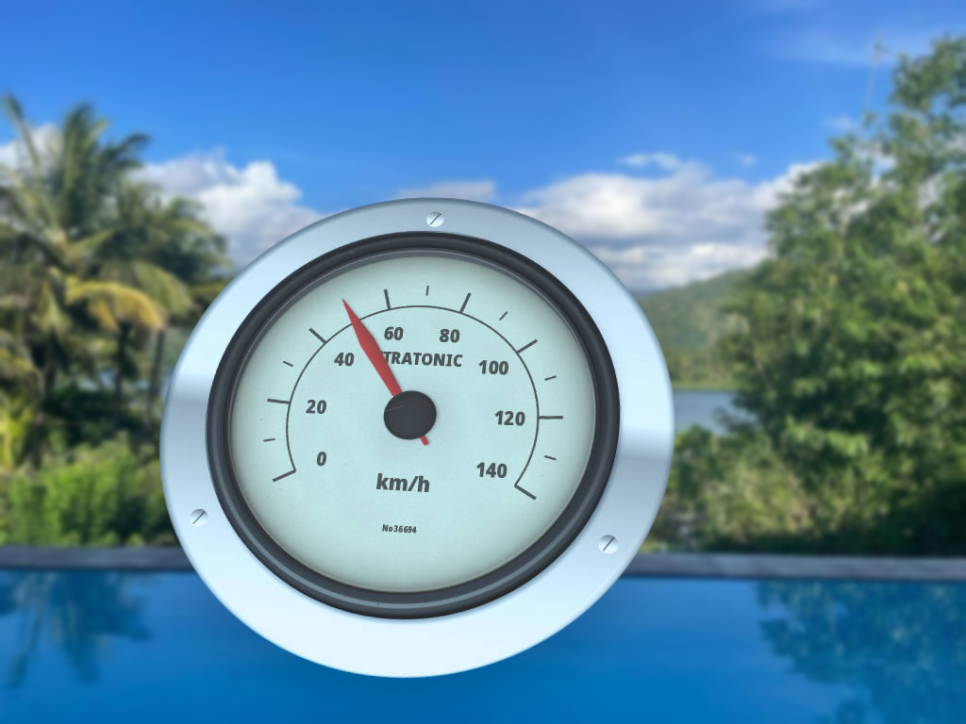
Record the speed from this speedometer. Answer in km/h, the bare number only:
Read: 50
